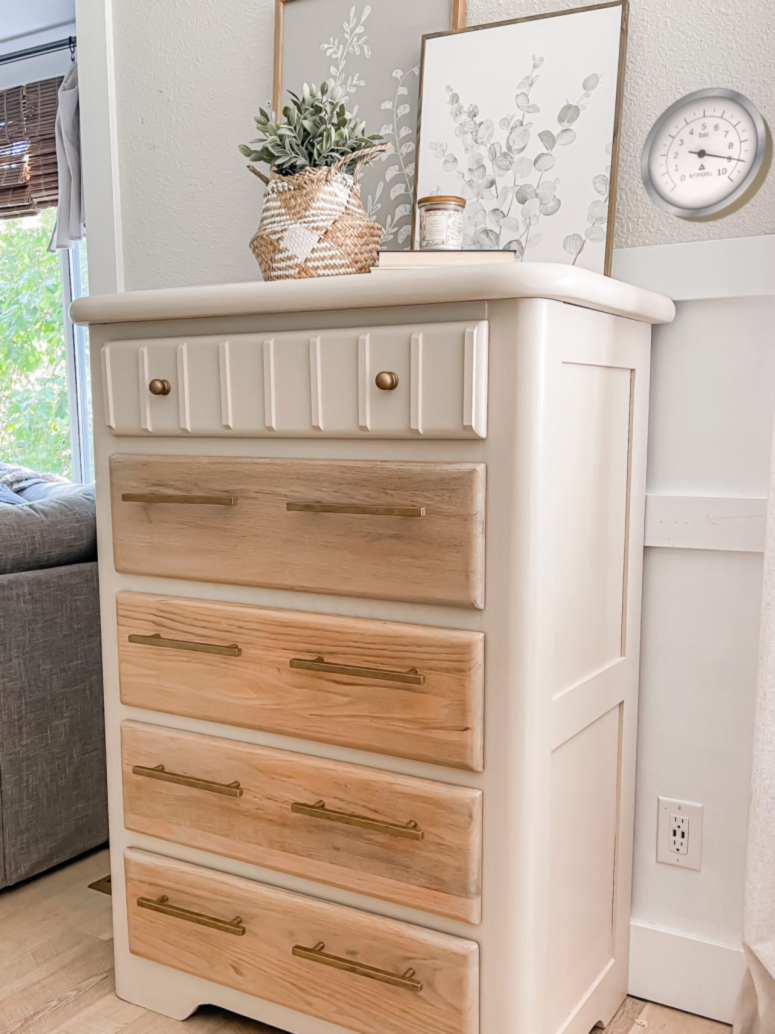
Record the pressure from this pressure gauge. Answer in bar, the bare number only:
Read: 9
